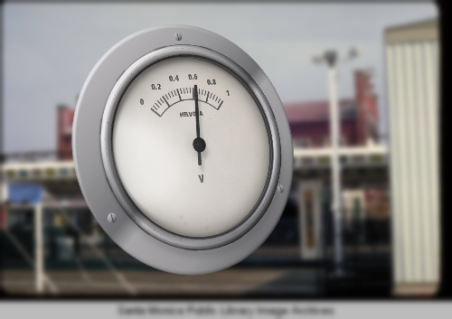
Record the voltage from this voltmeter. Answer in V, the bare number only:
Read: 0.6
